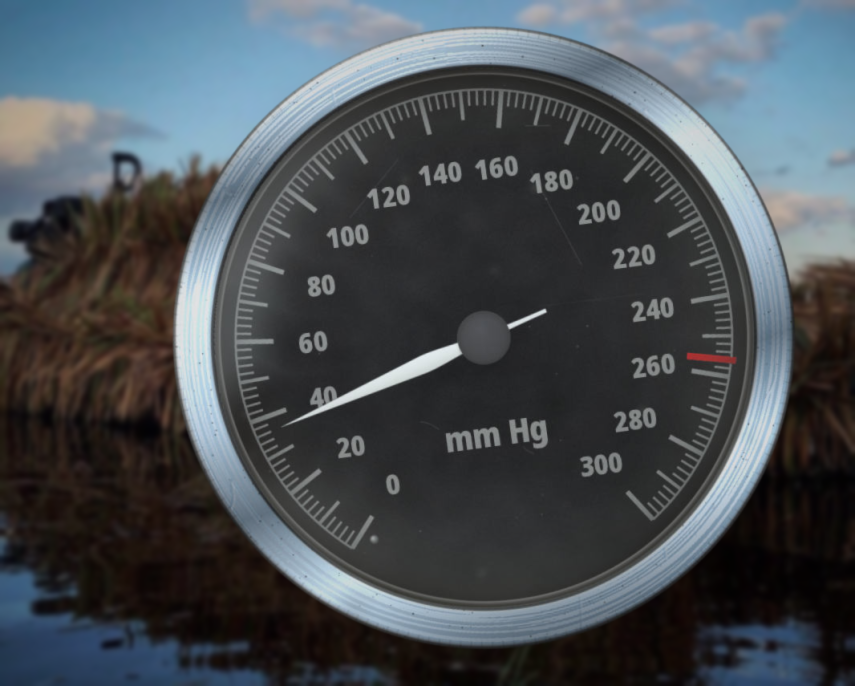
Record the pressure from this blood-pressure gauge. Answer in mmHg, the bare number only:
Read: 36
